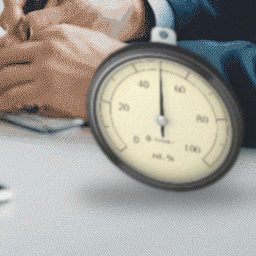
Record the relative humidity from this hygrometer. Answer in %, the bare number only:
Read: 50
